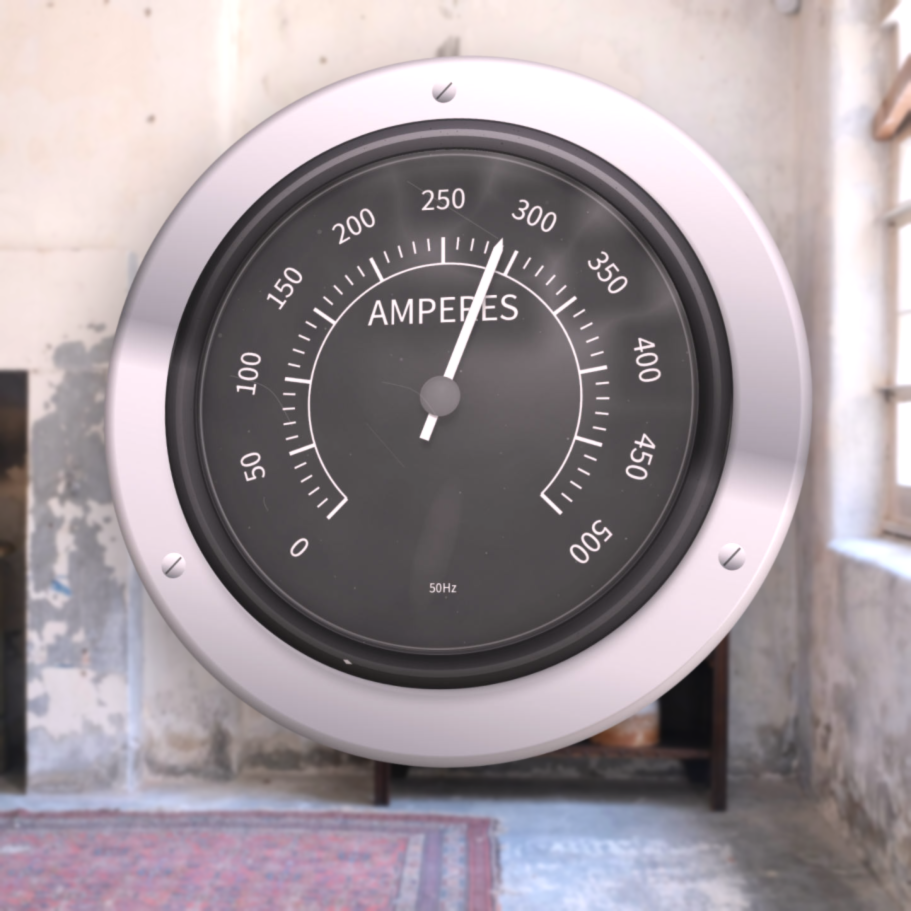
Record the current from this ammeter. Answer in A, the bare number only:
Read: 290
